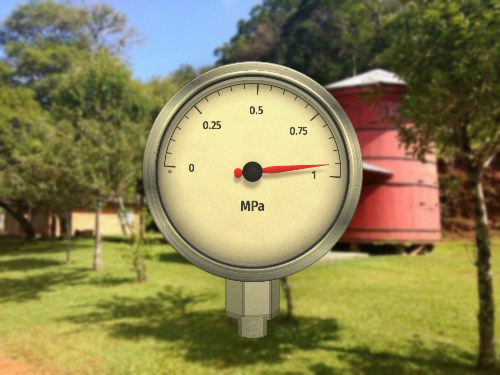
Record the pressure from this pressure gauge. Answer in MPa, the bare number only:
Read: 0.95
